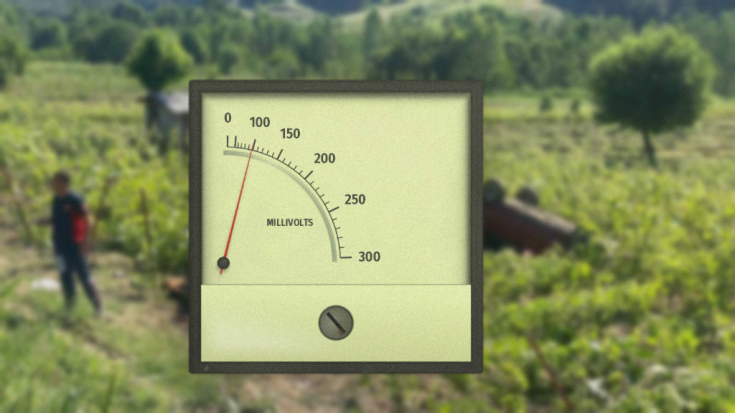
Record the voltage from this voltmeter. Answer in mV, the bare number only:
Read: 100
